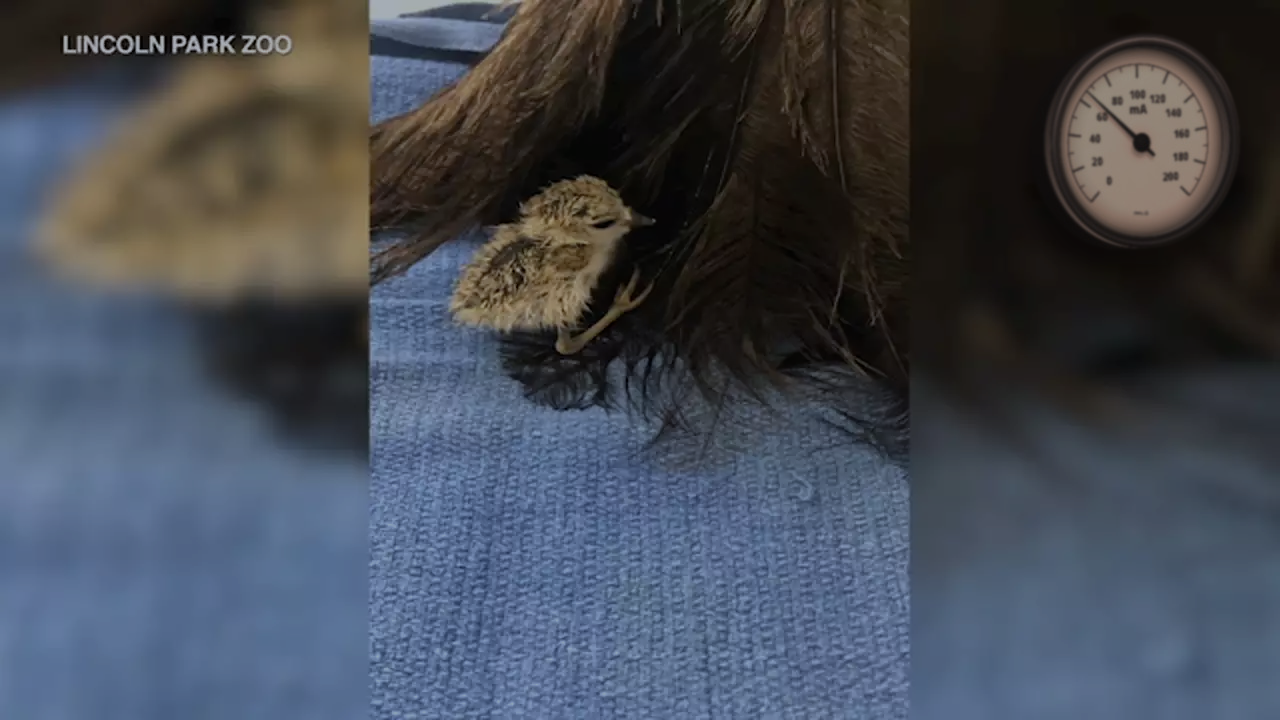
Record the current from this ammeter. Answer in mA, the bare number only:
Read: 65
